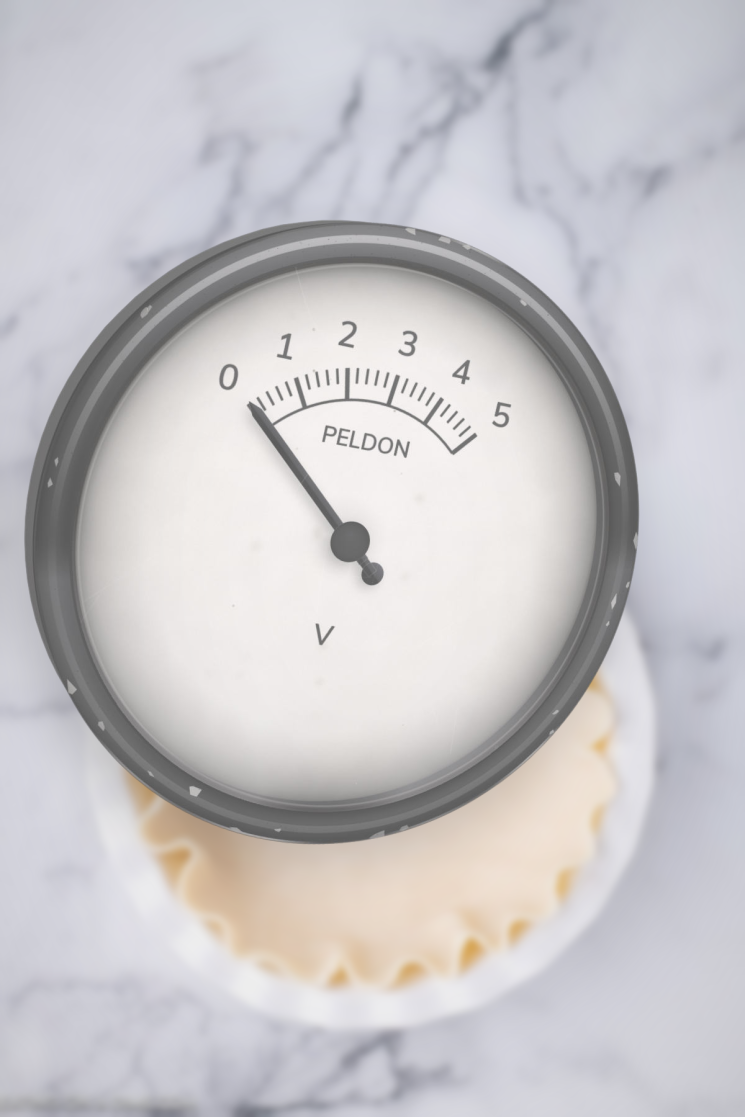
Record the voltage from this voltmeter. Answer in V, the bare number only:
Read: 0
